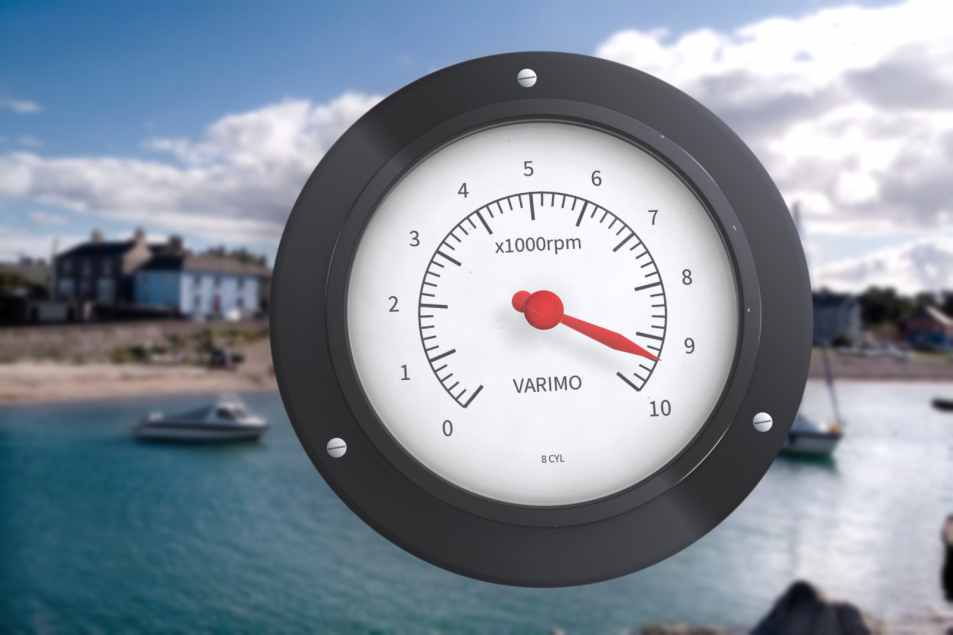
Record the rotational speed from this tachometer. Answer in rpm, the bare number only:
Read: 9400
